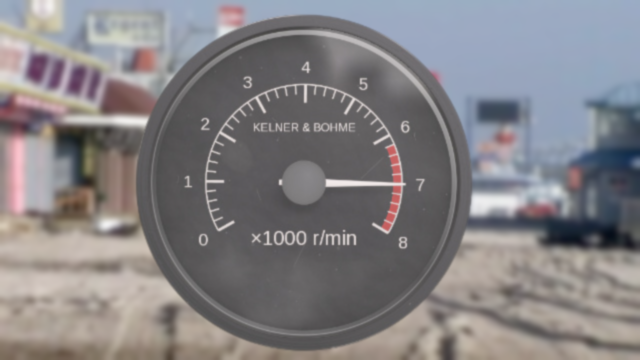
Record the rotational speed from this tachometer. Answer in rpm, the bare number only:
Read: 7000
